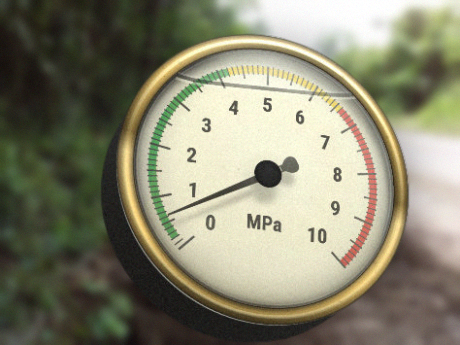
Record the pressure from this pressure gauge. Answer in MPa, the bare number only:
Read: 0.6
